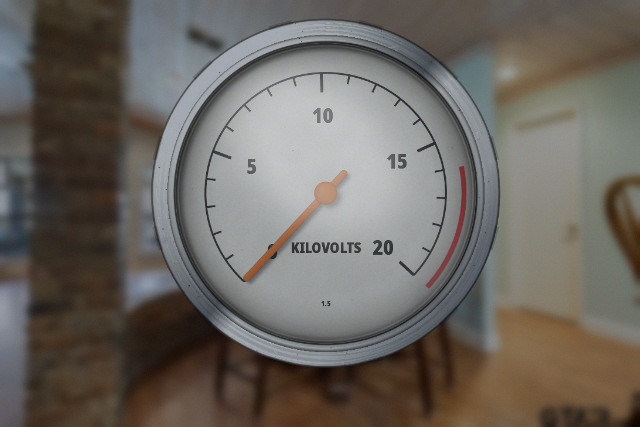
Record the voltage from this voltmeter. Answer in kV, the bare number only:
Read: 0
